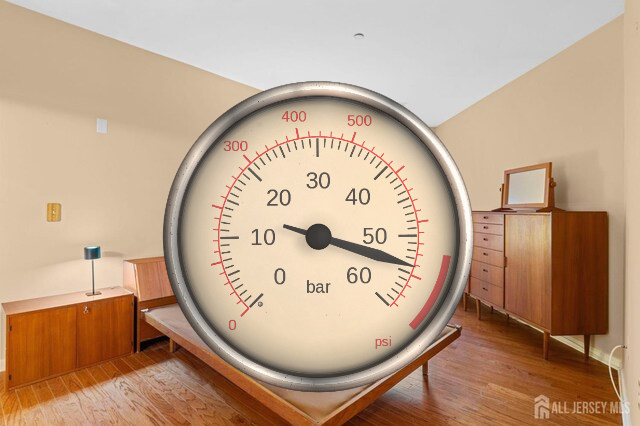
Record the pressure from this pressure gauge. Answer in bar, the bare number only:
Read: 54
